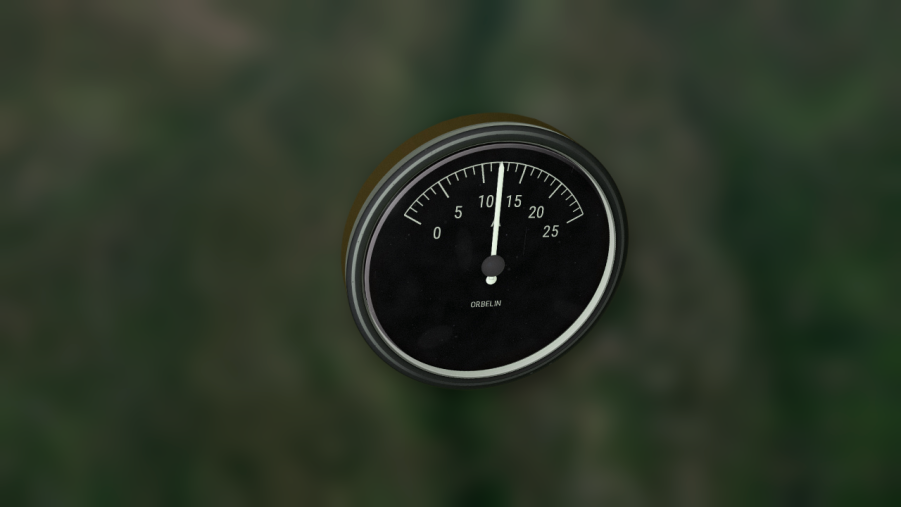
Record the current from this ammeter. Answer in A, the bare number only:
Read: 12
